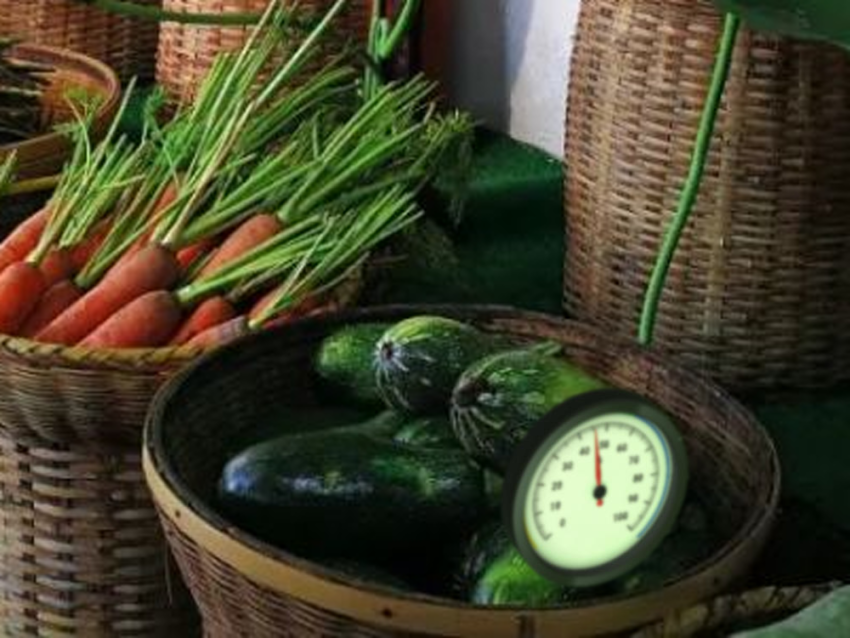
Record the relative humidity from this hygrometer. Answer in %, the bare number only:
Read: 45
